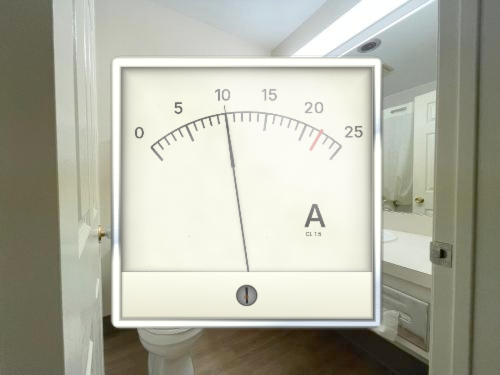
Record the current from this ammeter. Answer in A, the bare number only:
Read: 10
